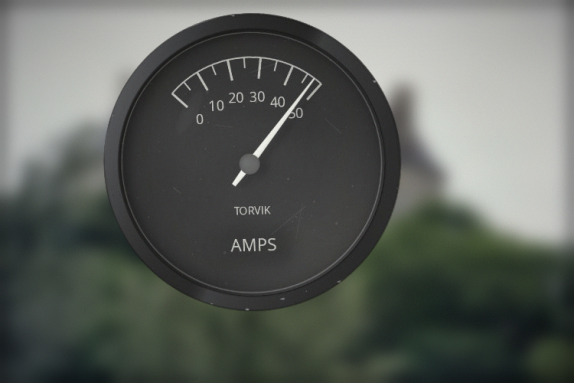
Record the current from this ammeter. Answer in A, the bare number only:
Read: 47.5
